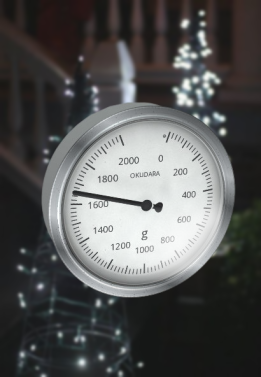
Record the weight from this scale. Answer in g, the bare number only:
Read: 1660
